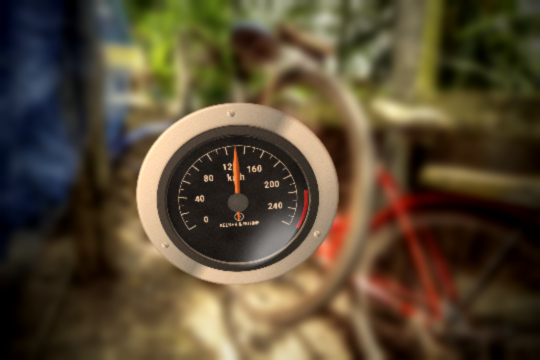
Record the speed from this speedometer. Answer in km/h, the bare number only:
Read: 130
